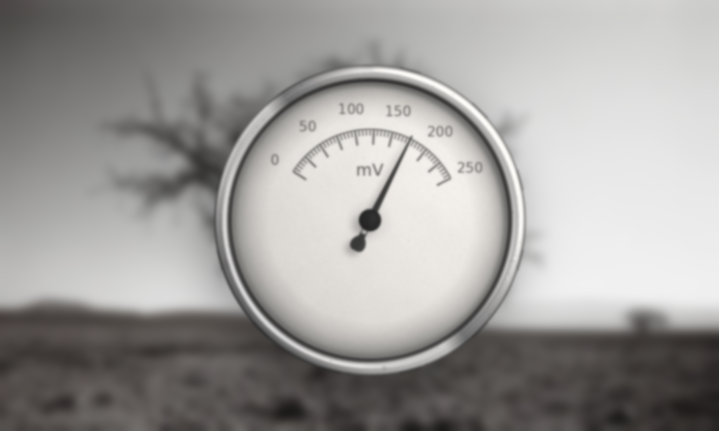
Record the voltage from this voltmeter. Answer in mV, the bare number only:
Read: 175
